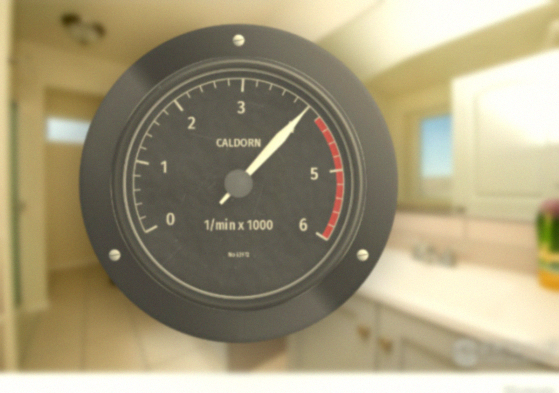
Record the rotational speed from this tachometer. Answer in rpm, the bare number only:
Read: 4000
